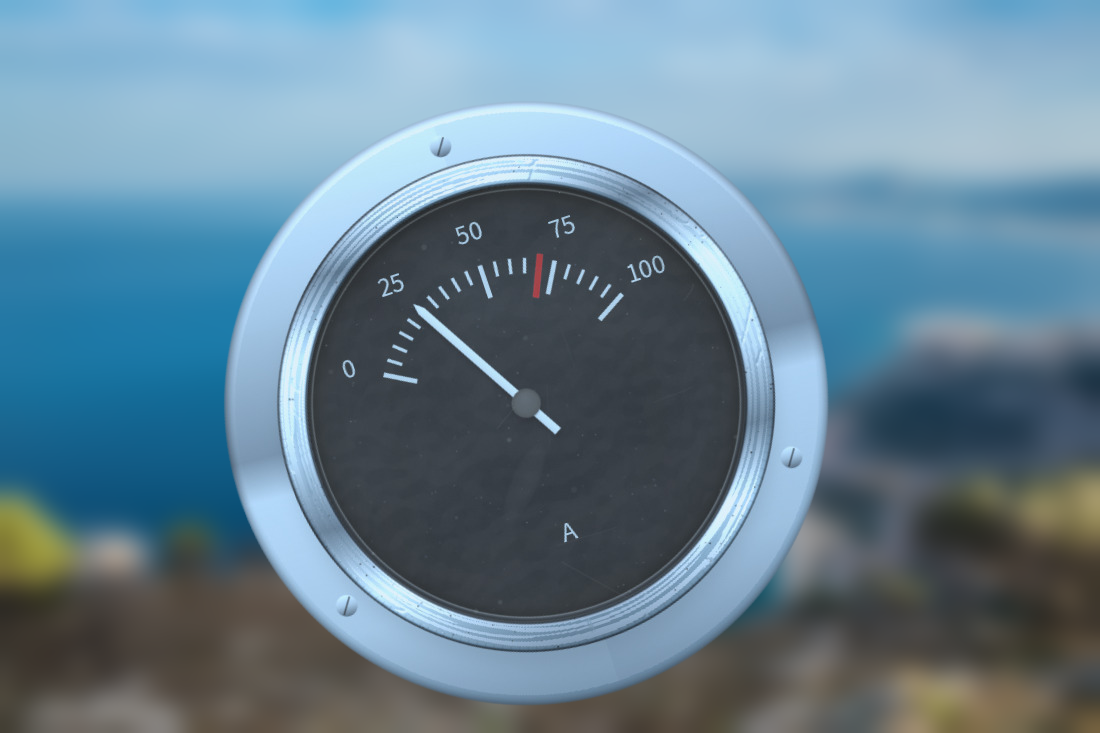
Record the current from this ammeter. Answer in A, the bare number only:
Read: 25
